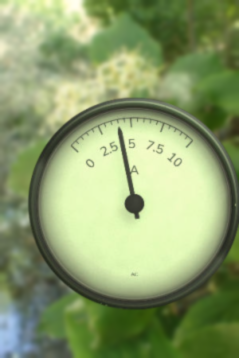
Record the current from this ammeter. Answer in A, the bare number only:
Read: 4
